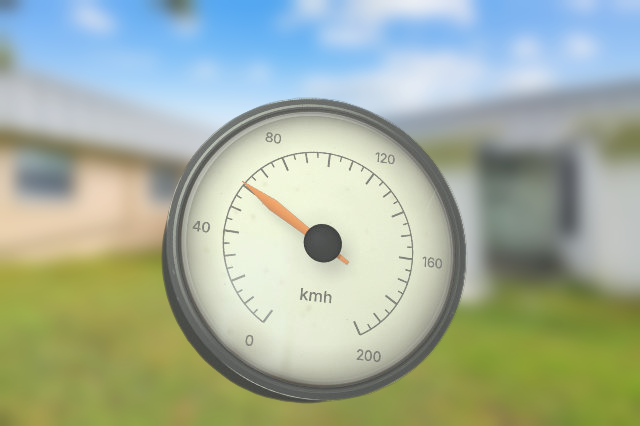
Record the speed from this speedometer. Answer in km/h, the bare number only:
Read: 60
